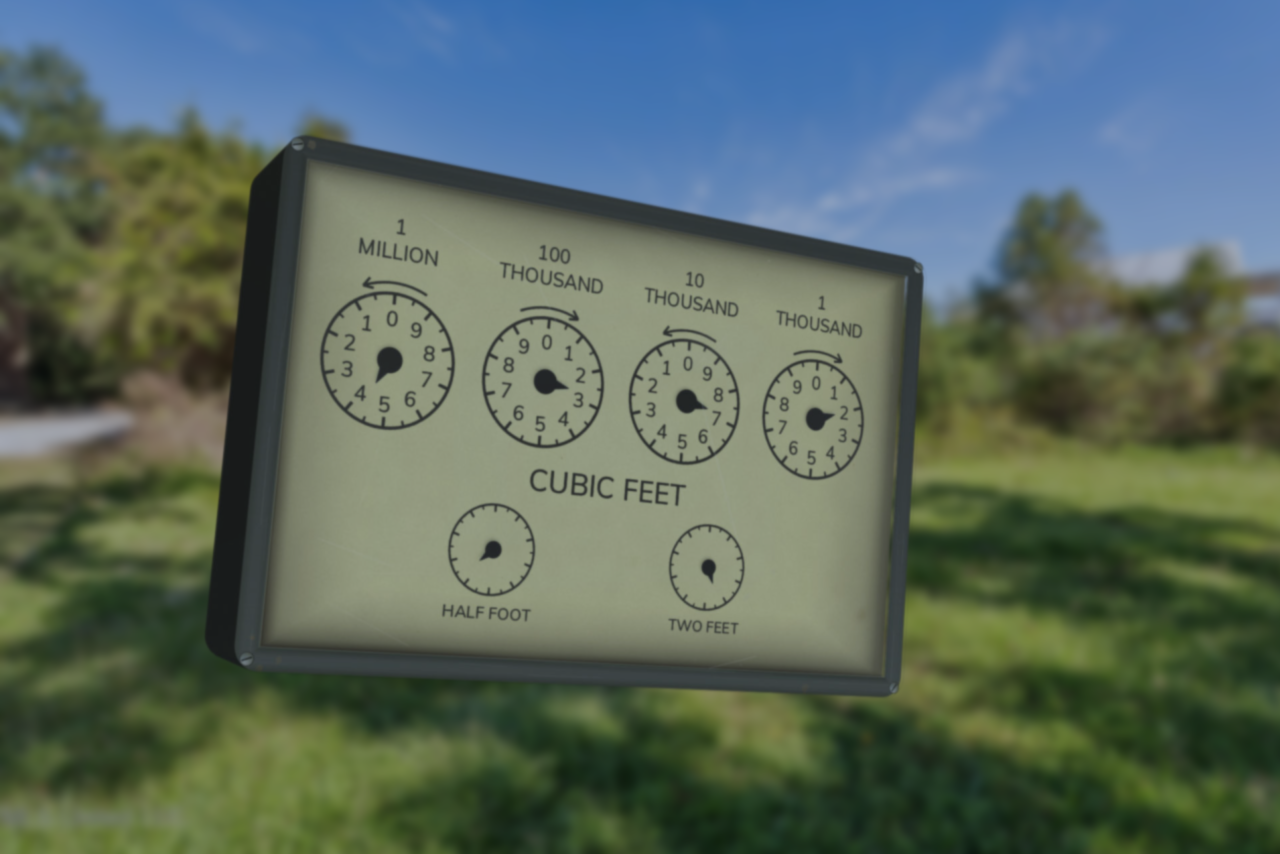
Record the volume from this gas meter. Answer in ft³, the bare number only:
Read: 427200
